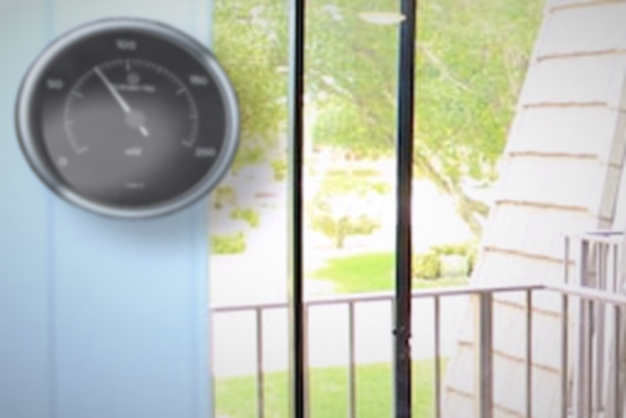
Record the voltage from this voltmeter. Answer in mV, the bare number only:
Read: 75
